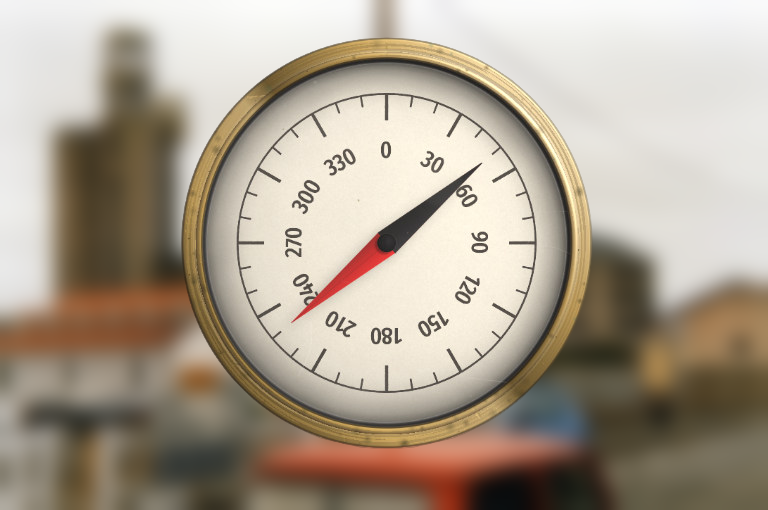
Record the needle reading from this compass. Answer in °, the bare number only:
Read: 230
